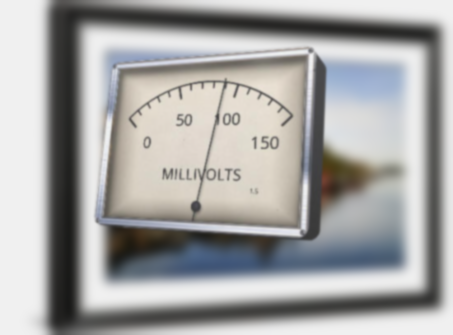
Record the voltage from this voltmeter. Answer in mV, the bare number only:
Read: 90
